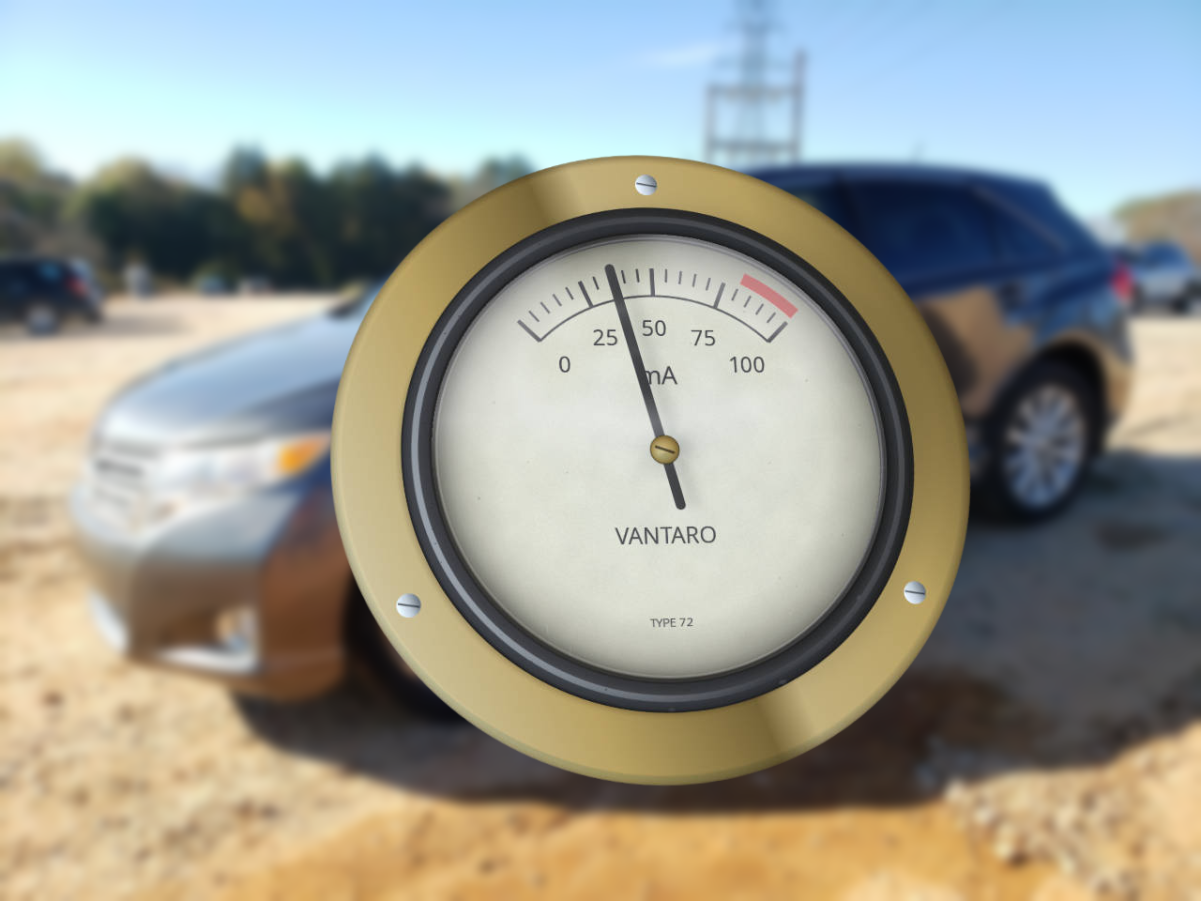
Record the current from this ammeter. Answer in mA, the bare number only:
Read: 35
